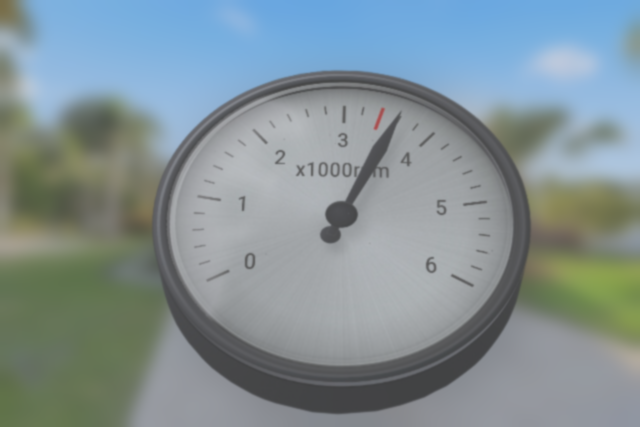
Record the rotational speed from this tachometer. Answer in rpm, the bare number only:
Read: 3600
